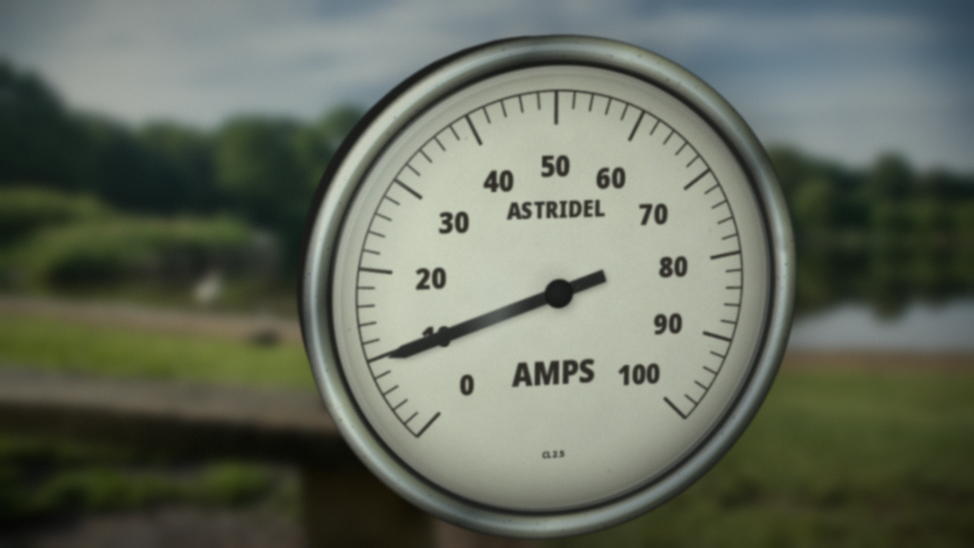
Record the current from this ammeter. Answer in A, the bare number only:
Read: 10
